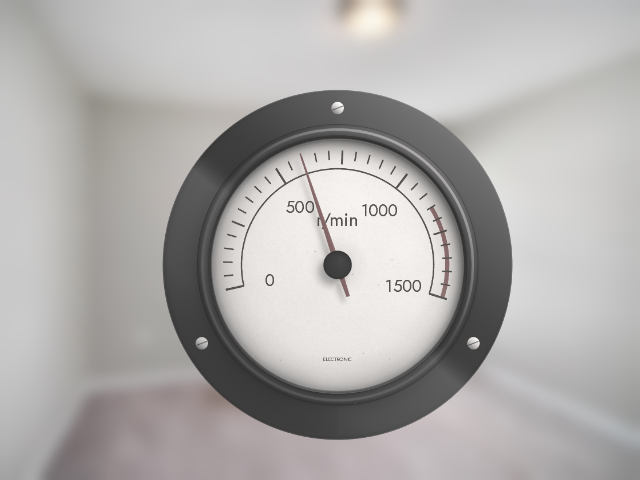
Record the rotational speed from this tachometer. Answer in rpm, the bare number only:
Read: 600
